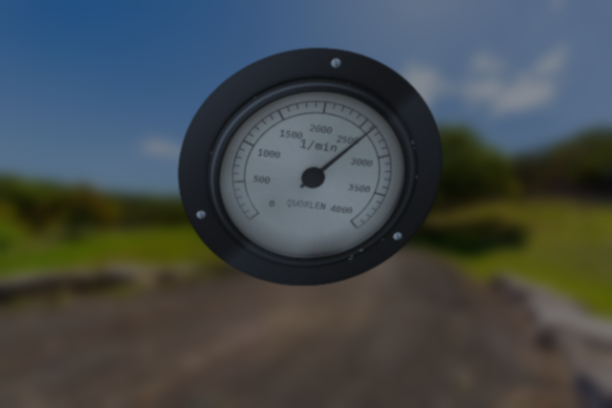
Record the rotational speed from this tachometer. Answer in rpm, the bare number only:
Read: 2600
